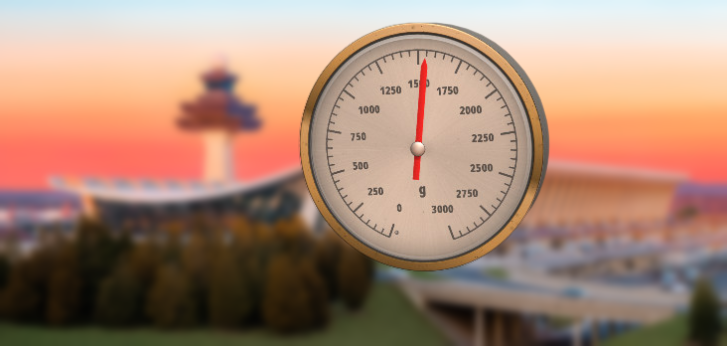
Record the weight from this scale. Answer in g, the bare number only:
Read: 1550
